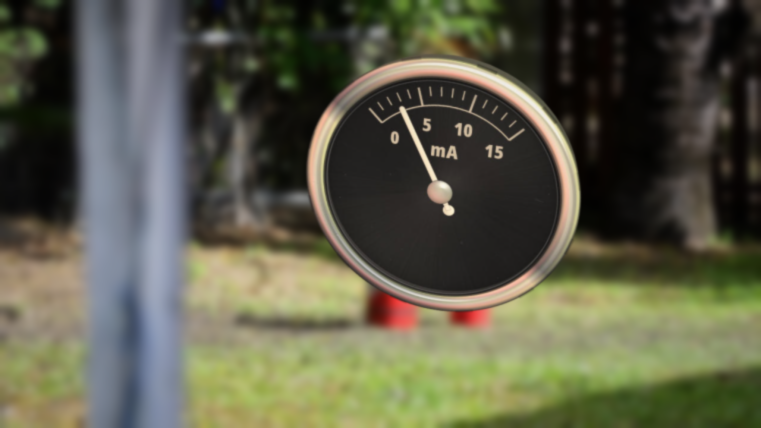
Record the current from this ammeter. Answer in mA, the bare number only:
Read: 3
